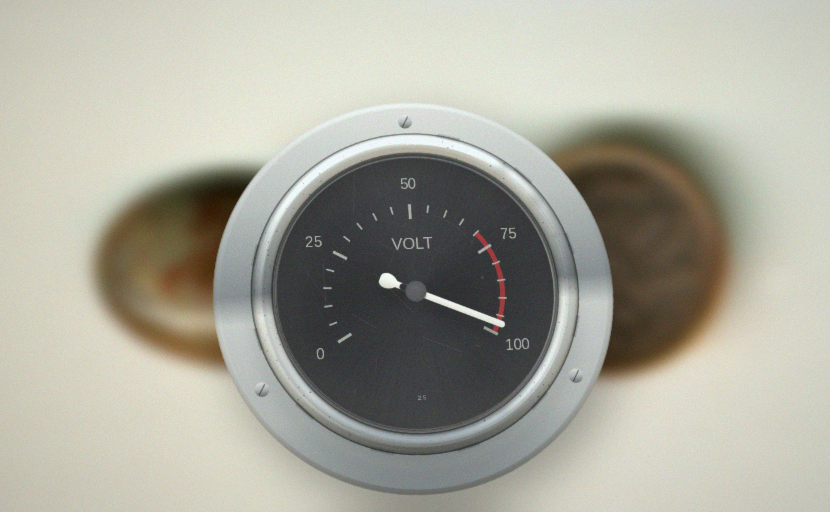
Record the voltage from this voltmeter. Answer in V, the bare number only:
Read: 97.5
